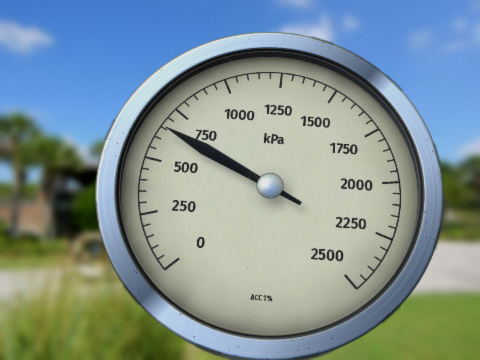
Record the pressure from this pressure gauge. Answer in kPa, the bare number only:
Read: 650
